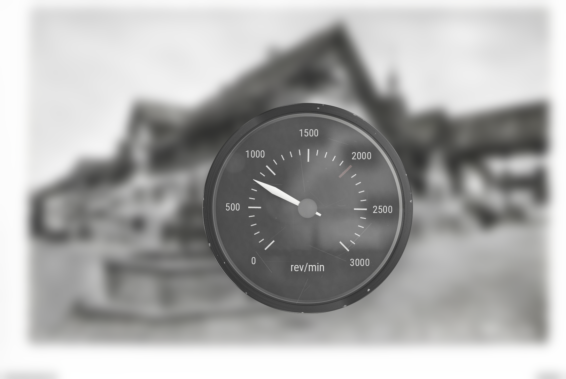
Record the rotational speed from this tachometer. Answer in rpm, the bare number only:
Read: 800
